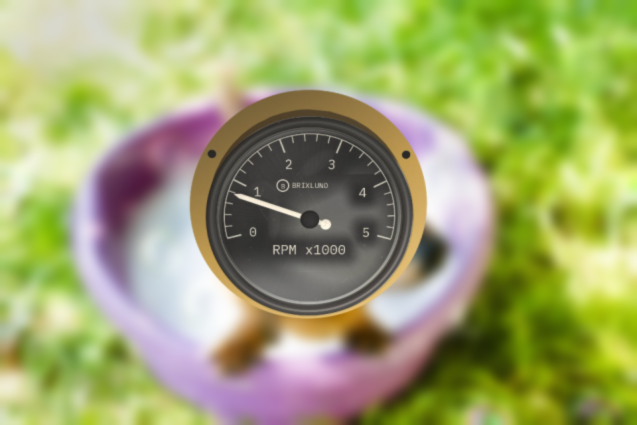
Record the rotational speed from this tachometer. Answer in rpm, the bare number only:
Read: 800
